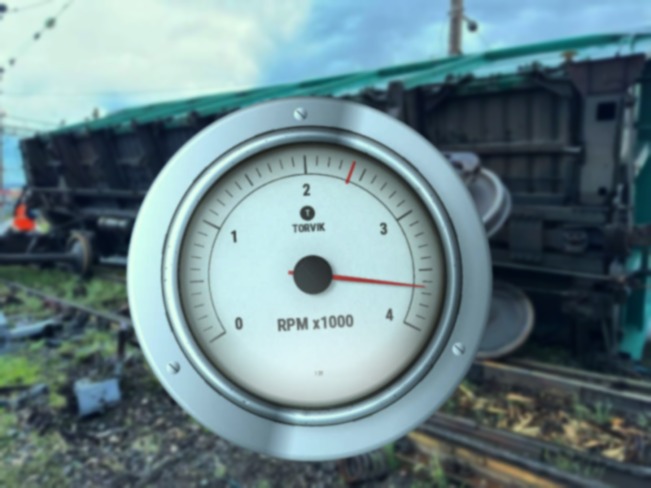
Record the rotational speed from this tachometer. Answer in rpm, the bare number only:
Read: 3650
